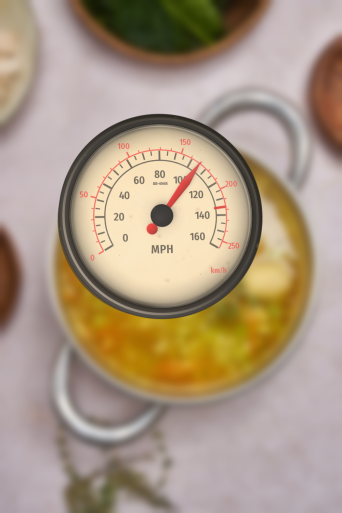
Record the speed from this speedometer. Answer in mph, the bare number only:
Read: 105
